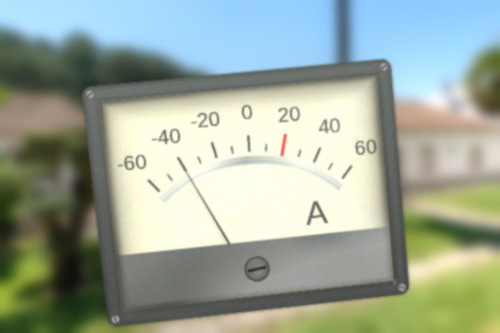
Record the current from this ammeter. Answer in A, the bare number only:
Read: -40
